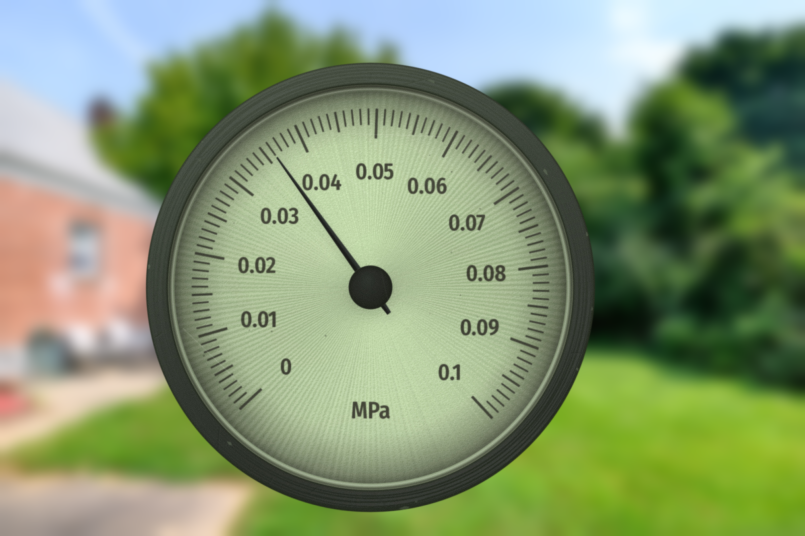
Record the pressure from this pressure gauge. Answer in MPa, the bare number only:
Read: 0.036
